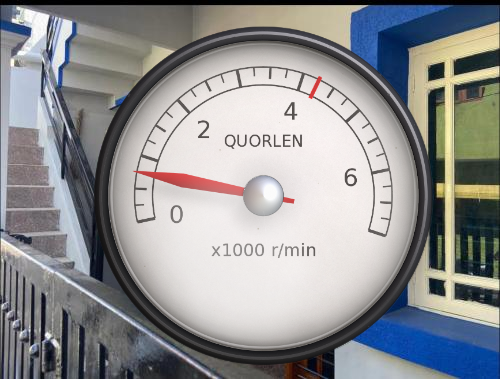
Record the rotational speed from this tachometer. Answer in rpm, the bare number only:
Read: 750
